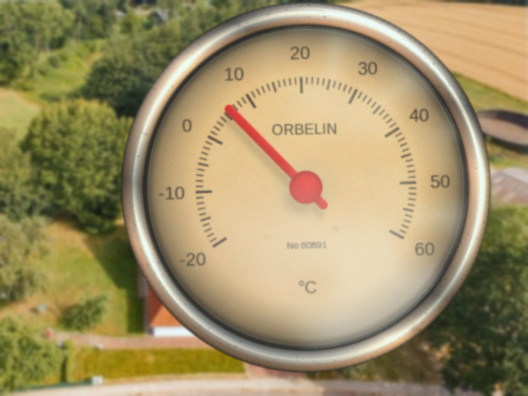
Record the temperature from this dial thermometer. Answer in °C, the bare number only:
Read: 6
